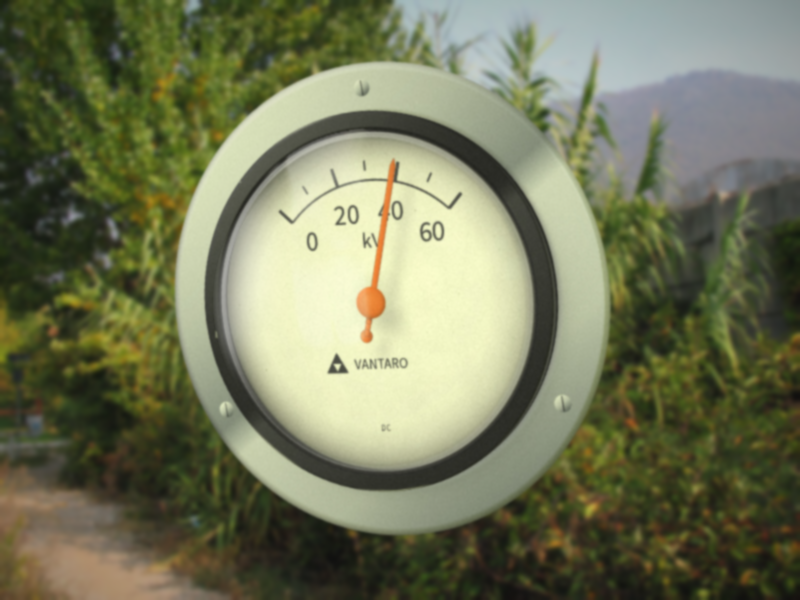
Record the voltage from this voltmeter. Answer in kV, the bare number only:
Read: 40
